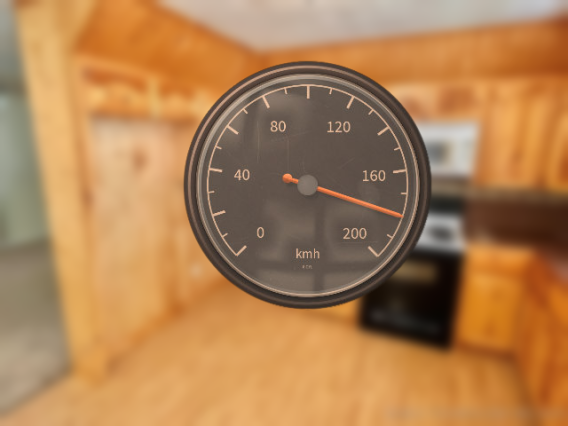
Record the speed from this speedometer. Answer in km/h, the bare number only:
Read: 180
